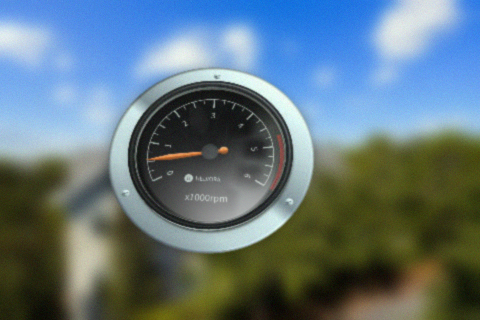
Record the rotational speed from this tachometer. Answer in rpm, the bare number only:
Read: 500
